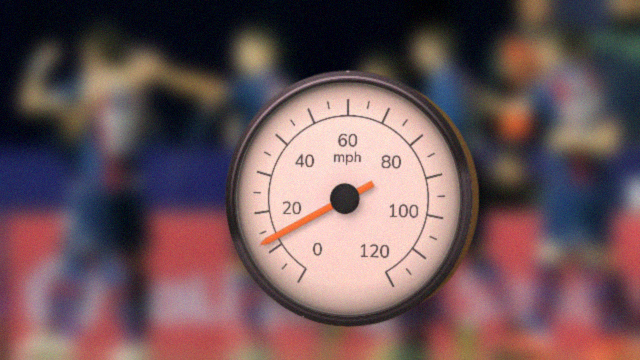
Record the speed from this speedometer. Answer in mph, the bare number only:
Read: 12.5
